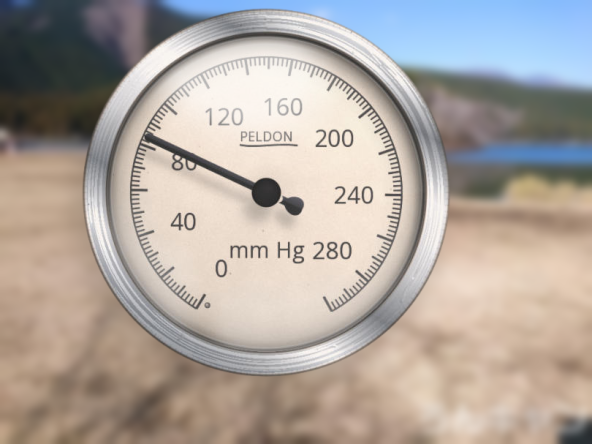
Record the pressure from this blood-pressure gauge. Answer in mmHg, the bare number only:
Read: 84
